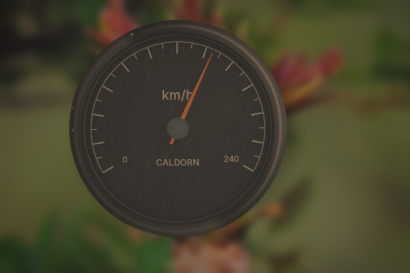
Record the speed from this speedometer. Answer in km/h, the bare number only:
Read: 145
